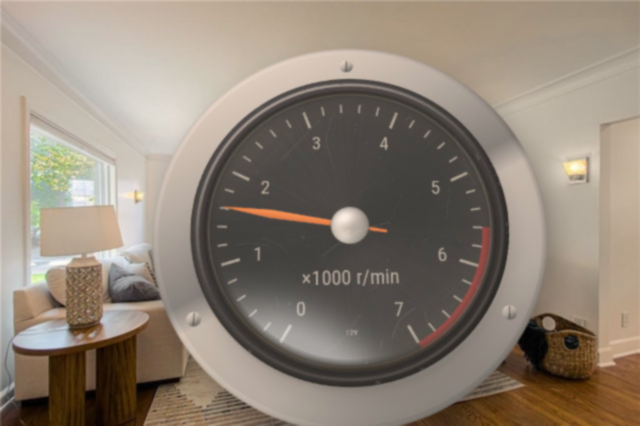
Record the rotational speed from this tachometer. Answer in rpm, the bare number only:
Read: 1600
